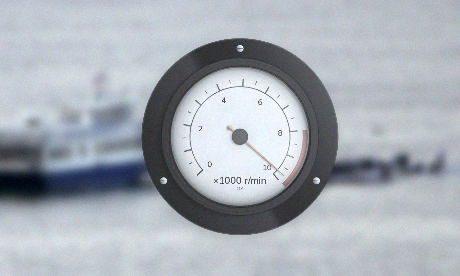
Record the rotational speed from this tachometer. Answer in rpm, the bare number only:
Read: 9750
